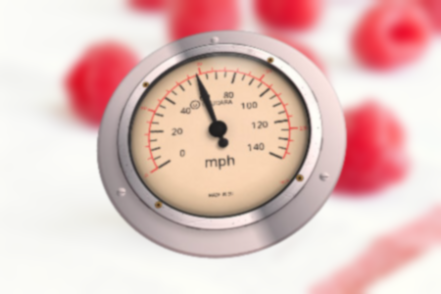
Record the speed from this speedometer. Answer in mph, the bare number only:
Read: 60
